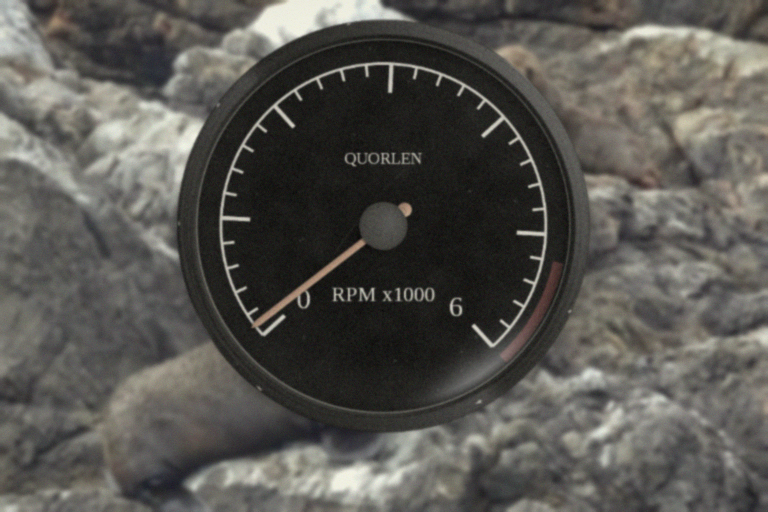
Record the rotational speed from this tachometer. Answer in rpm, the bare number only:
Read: 100
